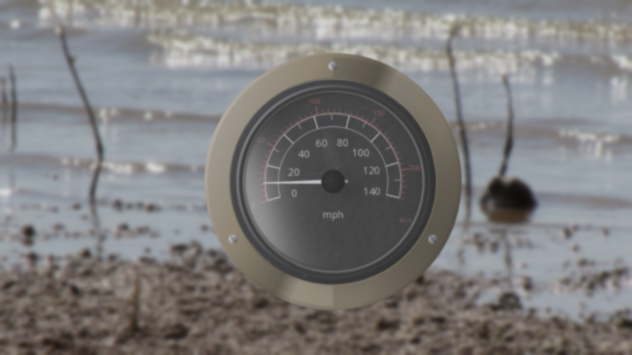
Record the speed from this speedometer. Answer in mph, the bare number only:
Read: 10
